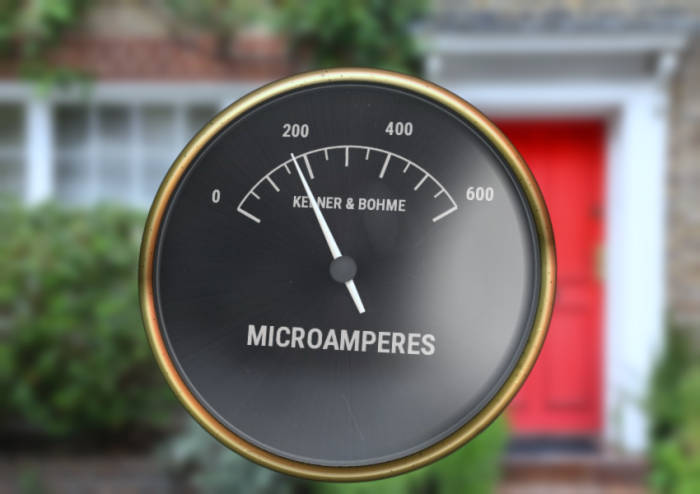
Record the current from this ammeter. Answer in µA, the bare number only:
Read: 175
